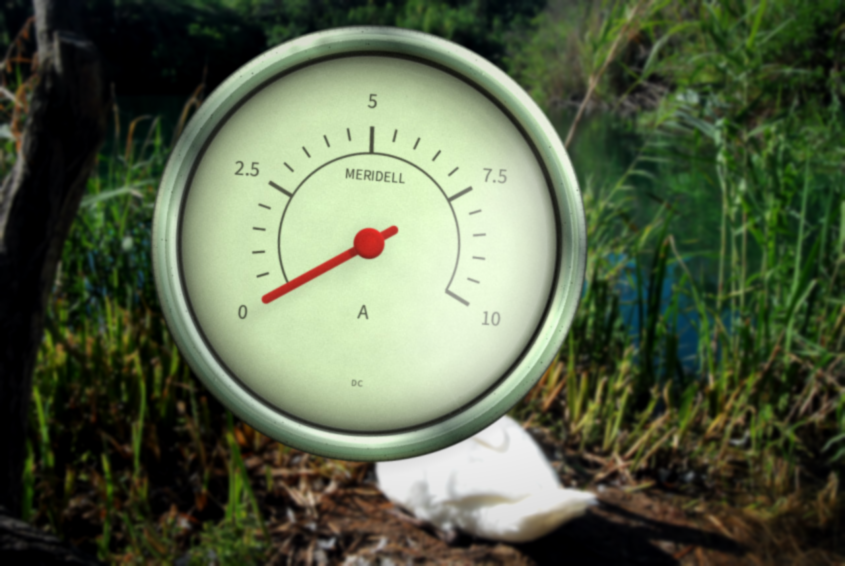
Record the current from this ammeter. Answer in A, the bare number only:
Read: 0
